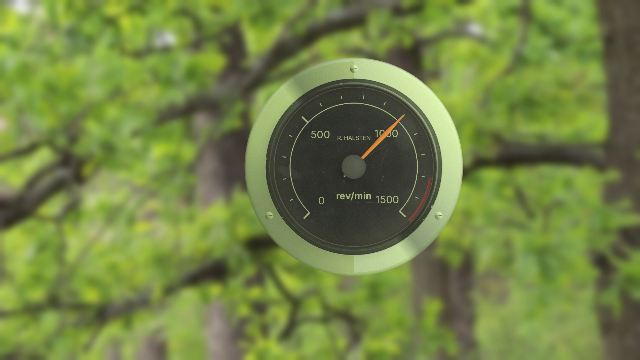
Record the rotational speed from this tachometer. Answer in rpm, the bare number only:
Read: 1000
